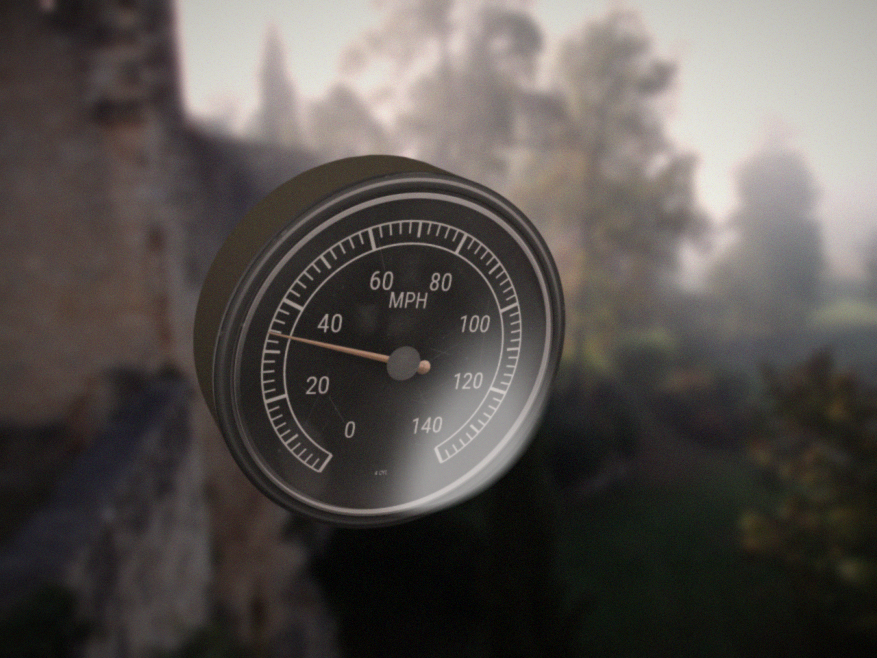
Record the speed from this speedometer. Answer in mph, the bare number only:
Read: 34
